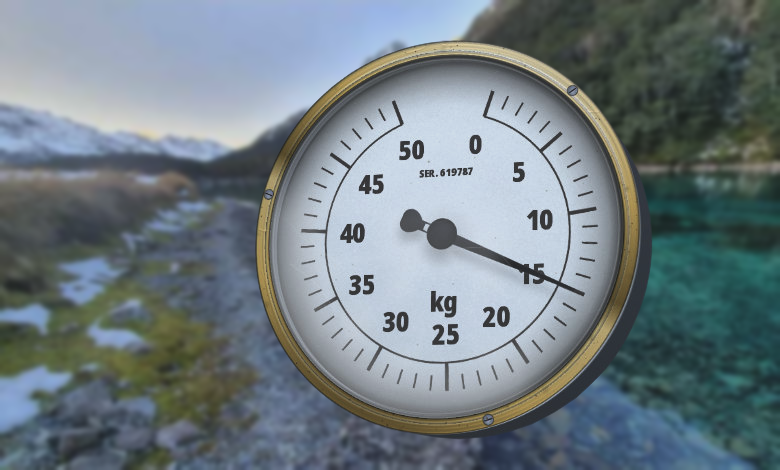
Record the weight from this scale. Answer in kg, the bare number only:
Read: 15
